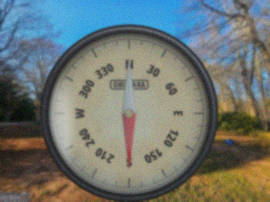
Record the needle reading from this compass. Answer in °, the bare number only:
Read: 180
